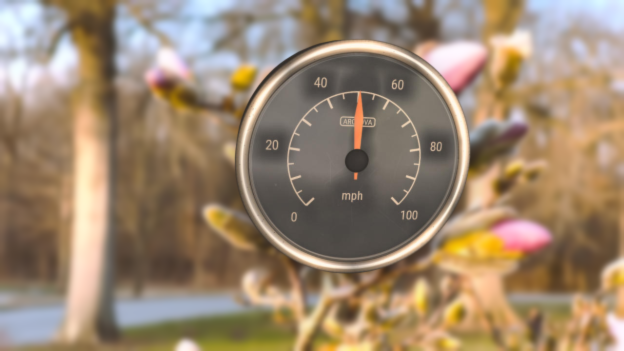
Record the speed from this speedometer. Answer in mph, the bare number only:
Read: 50
